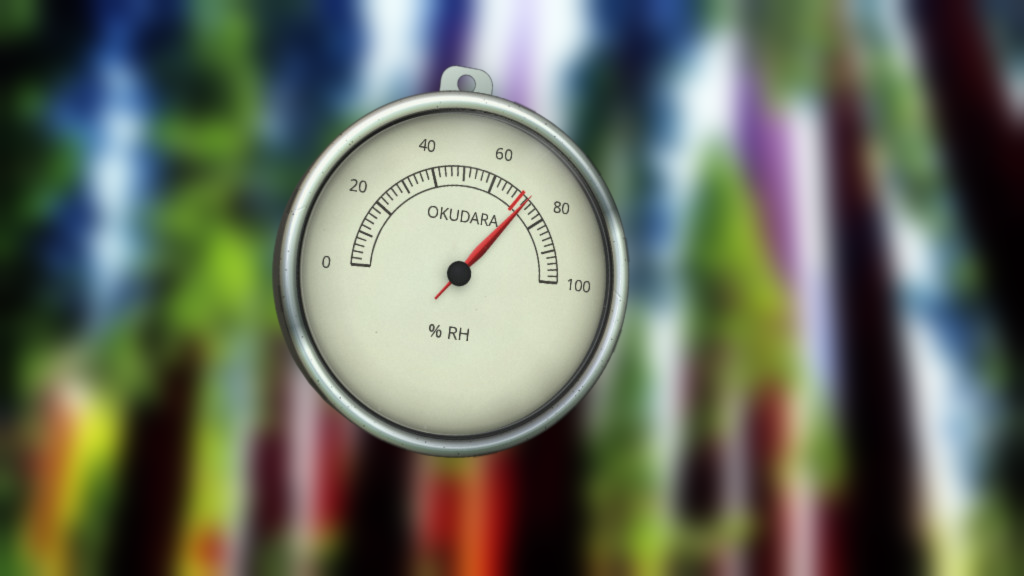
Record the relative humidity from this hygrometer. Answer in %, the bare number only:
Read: 72
